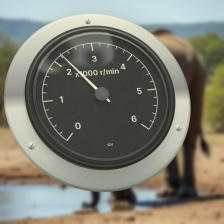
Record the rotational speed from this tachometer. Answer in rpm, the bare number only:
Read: 2200
